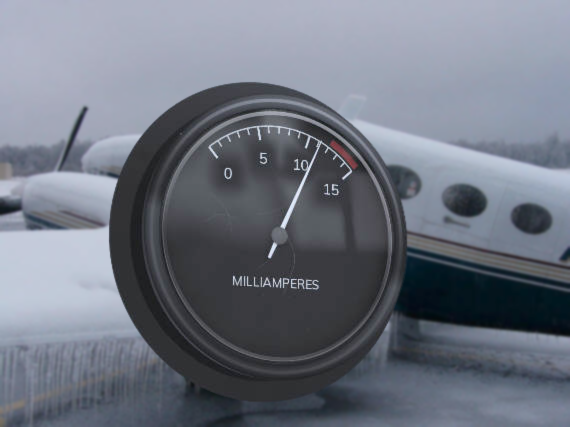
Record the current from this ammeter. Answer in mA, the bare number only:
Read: 11
